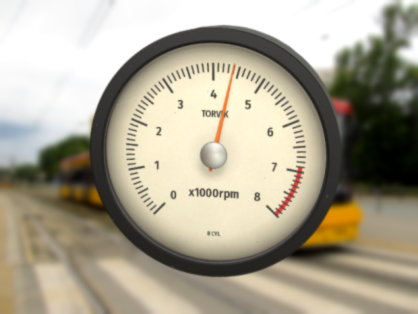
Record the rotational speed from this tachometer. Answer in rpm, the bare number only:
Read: 4400
